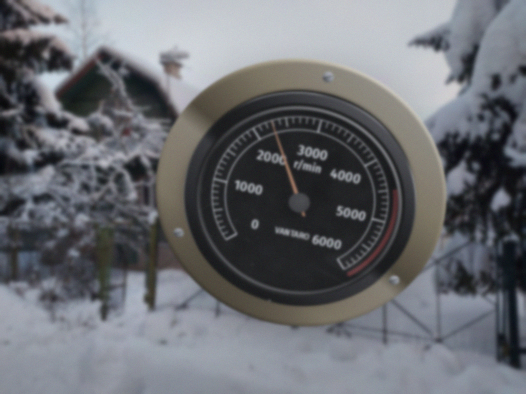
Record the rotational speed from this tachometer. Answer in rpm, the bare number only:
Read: 2300
